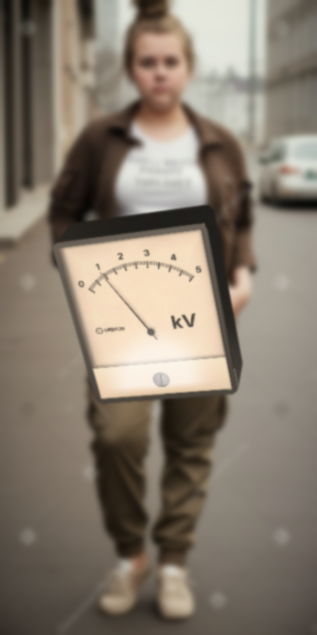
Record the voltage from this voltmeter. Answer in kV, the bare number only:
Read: 1
